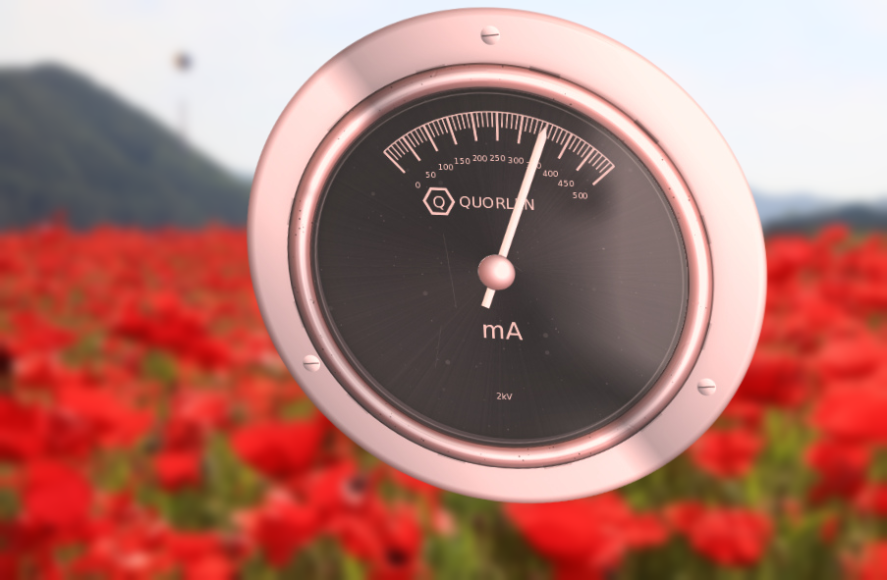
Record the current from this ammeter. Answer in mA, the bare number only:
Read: 350
